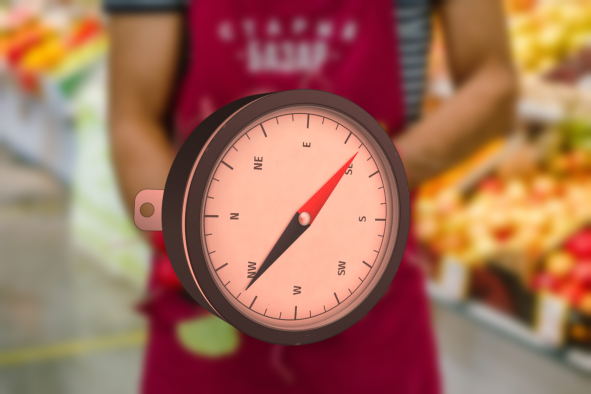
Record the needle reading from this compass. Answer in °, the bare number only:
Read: 130
